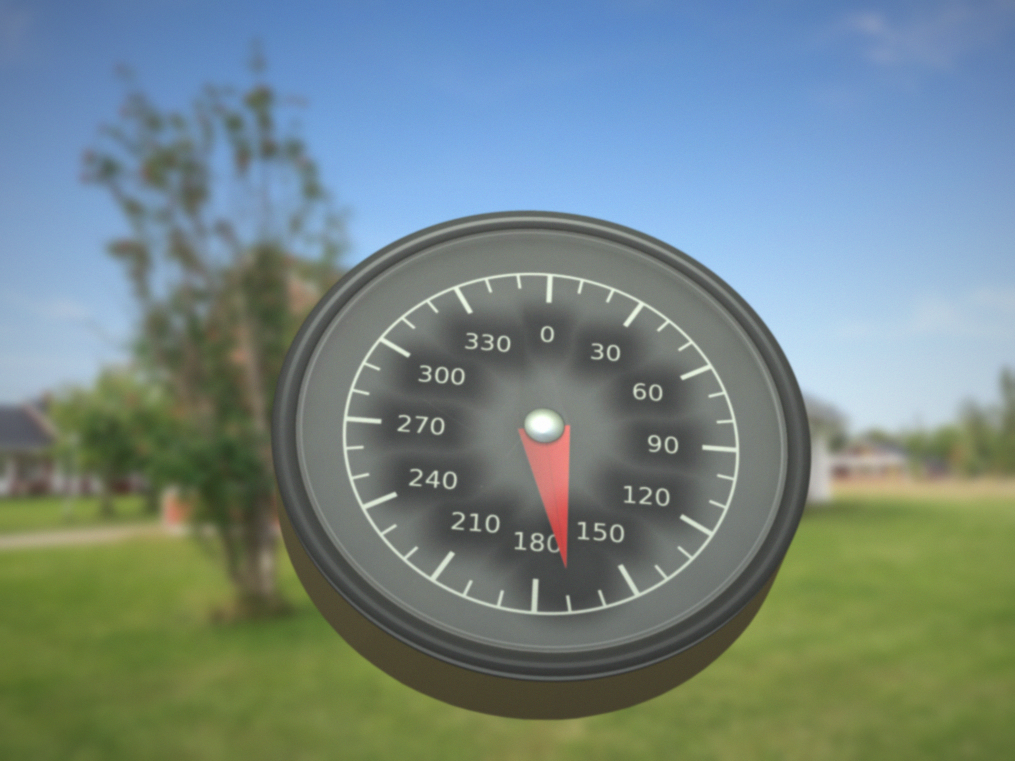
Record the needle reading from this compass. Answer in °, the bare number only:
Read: 170
